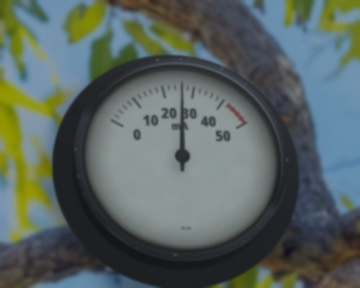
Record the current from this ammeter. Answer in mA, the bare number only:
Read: 26
